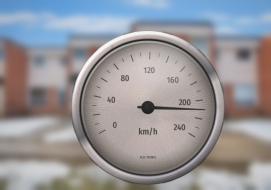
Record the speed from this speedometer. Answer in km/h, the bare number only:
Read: 210
